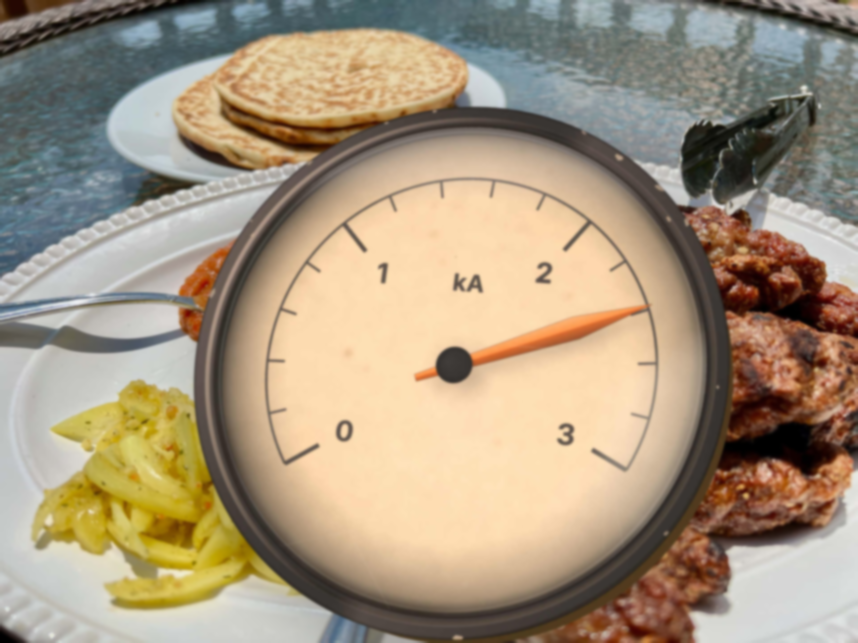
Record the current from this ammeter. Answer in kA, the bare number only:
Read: 2.4
